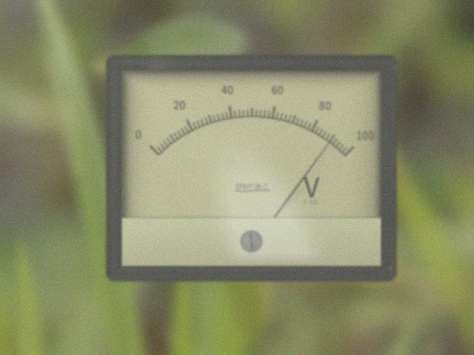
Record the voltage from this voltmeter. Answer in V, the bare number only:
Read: 90
